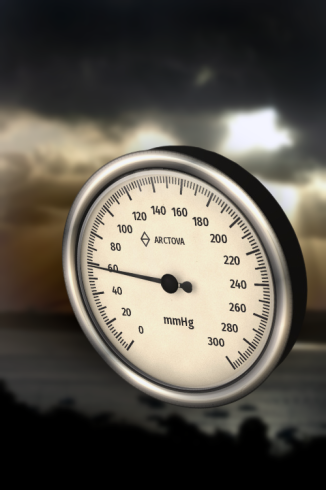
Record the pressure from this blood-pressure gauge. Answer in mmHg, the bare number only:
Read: 60
